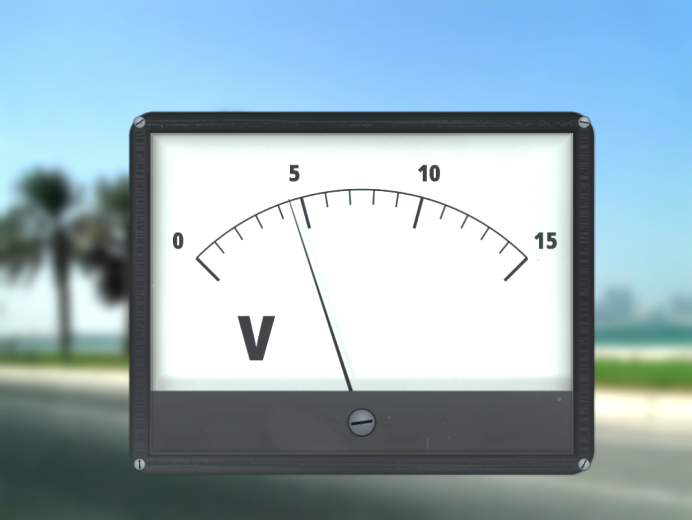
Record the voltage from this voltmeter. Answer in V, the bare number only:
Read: 4.5
